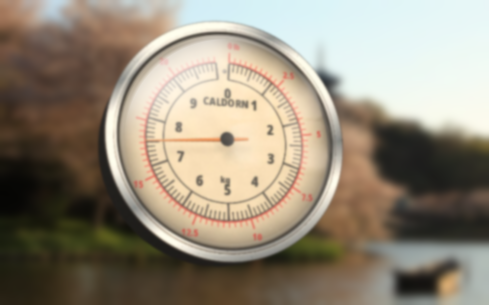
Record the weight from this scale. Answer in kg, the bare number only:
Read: 7.5
